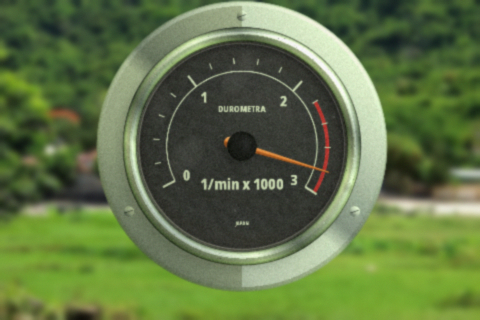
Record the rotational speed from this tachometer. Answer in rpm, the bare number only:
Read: 2800
